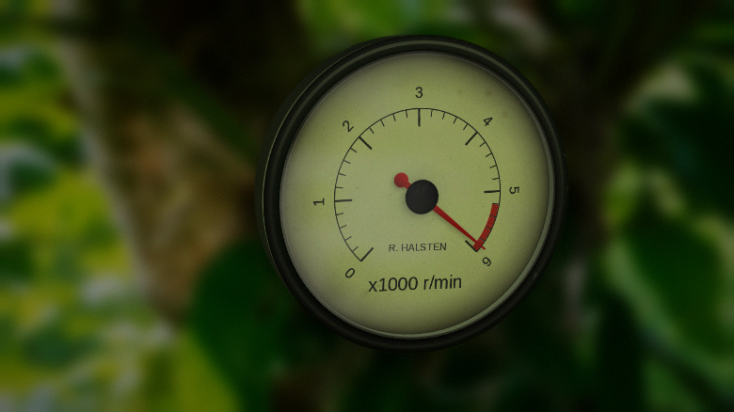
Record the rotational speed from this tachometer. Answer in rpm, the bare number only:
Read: 5900
